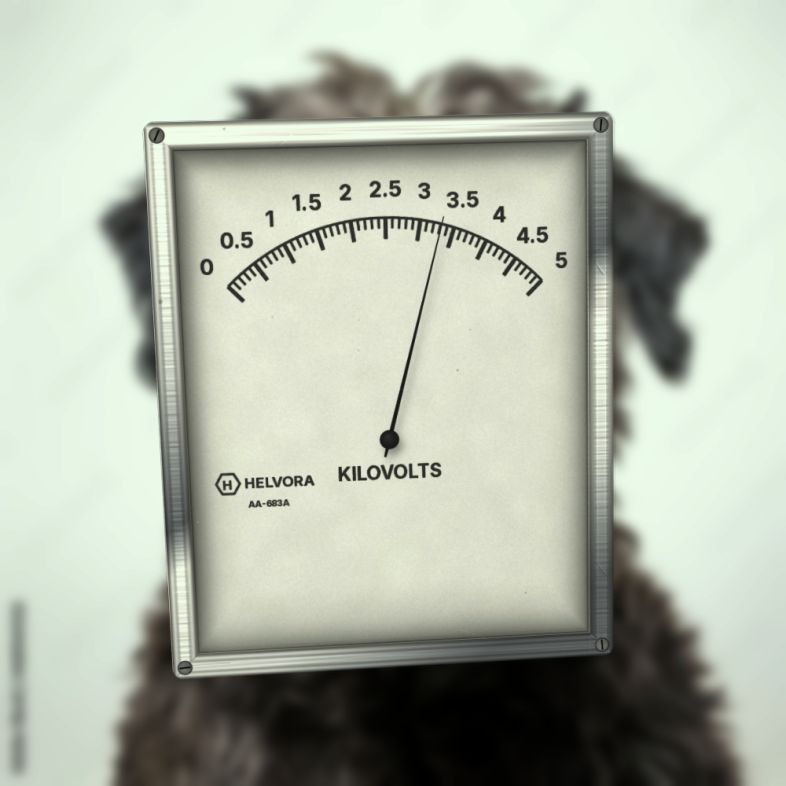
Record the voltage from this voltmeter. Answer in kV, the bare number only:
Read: 3.3
